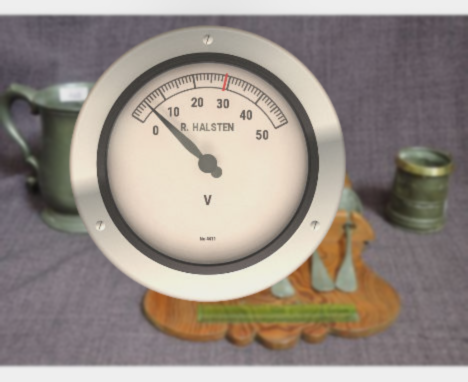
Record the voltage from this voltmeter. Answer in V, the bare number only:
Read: 5
